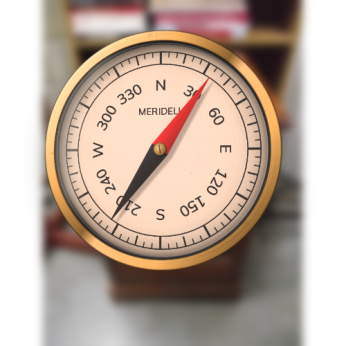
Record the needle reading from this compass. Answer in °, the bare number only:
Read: 35
